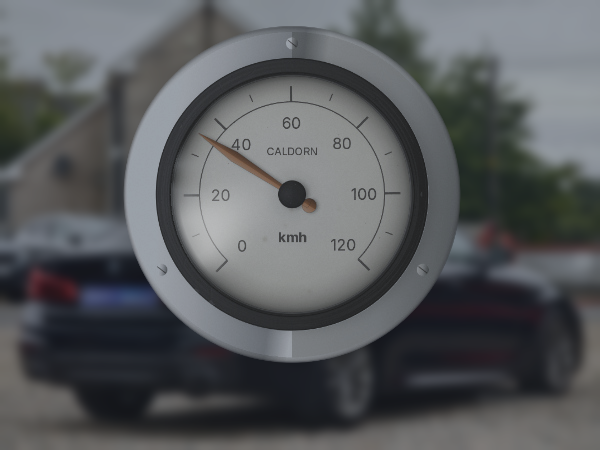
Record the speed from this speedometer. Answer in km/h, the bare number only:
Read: 35
